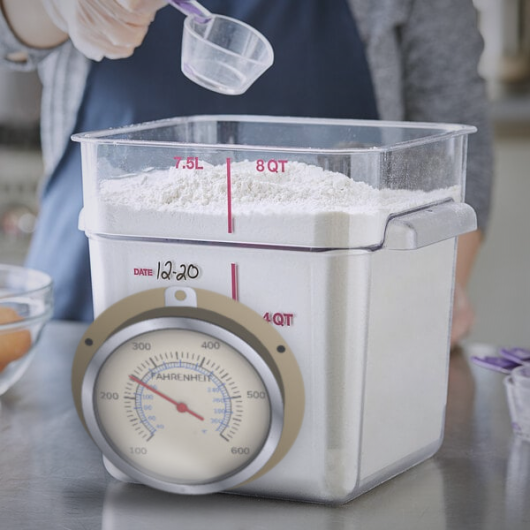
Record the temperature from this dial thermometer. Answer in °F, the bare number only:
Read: 250
